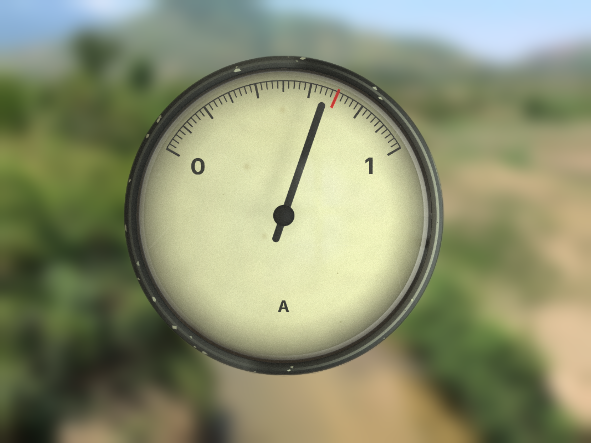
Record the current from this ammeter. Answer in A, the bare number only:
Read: 0.66
